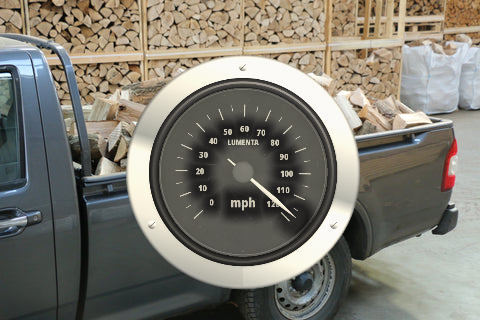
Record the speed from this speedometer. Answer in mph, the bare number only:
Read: 117.5
